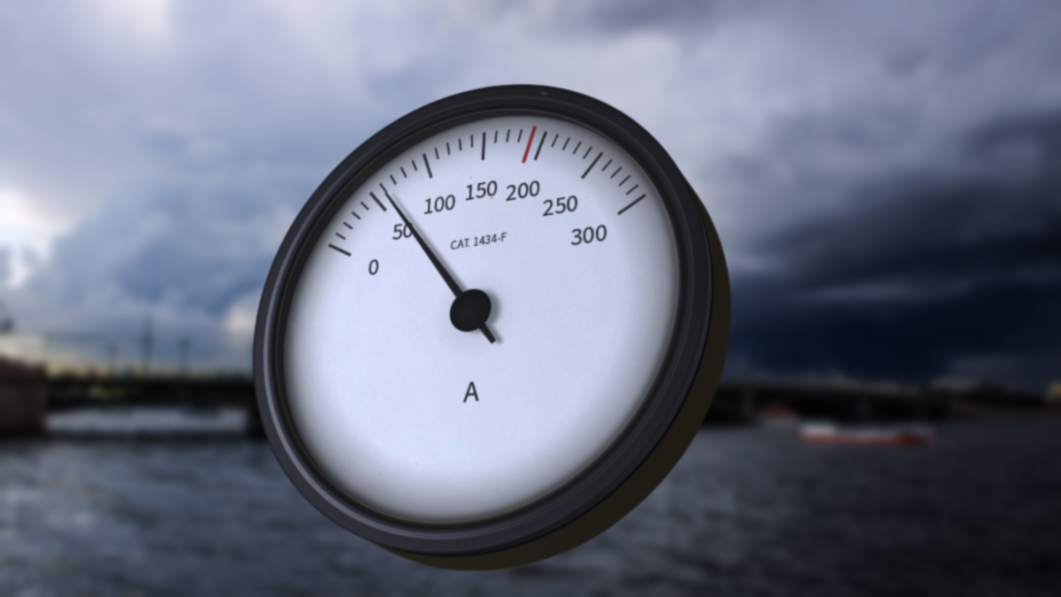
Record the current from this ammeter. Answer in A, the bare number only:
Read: 60
